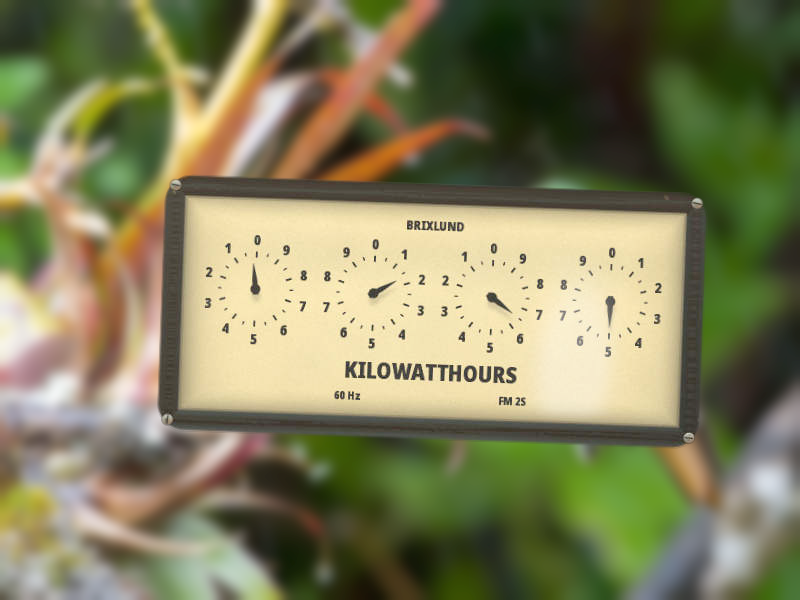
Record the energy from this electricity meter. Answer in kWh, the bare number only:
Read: 165
